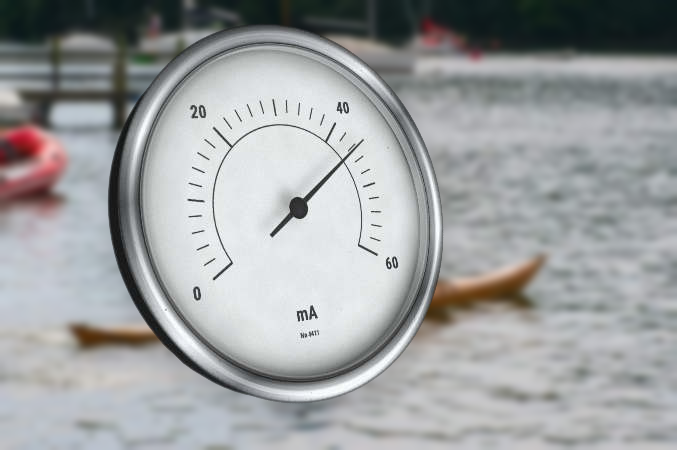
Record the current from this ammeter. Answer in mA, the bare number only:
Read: 44
